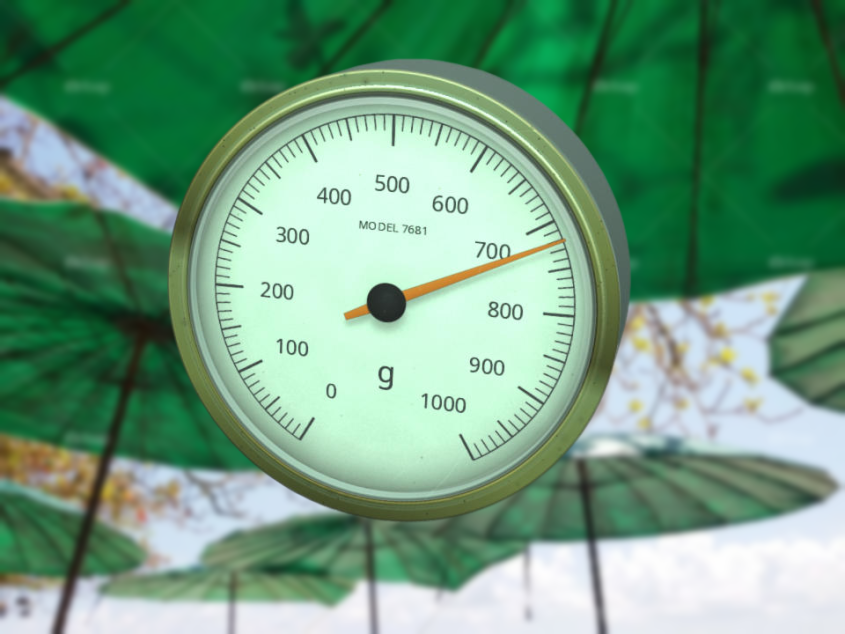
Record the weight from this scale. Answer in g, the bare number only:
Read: 720
